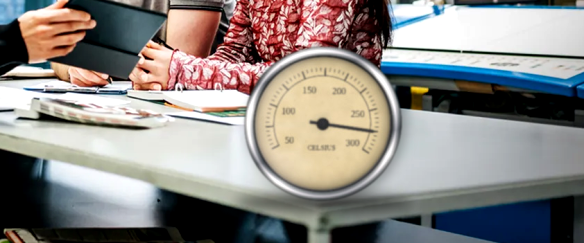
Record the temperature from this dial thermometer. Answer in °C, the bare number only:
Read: 275
